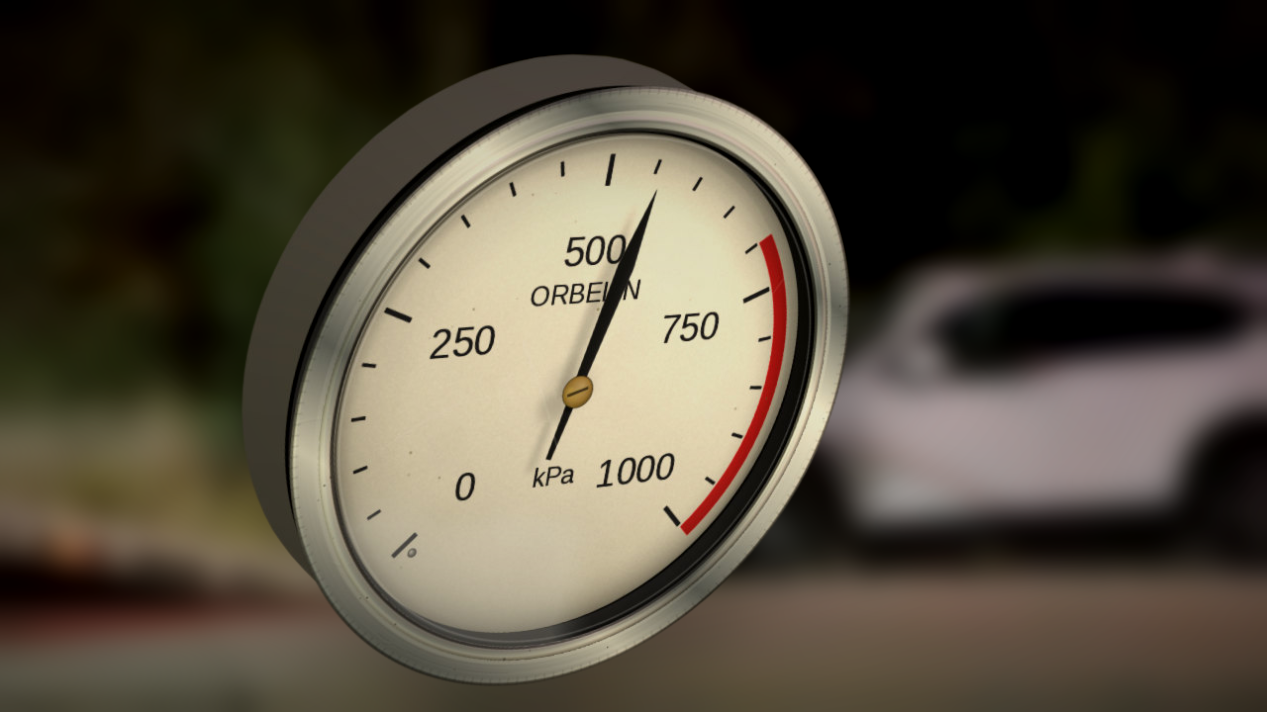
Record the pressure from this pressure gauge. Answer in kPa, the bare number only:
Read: 550
